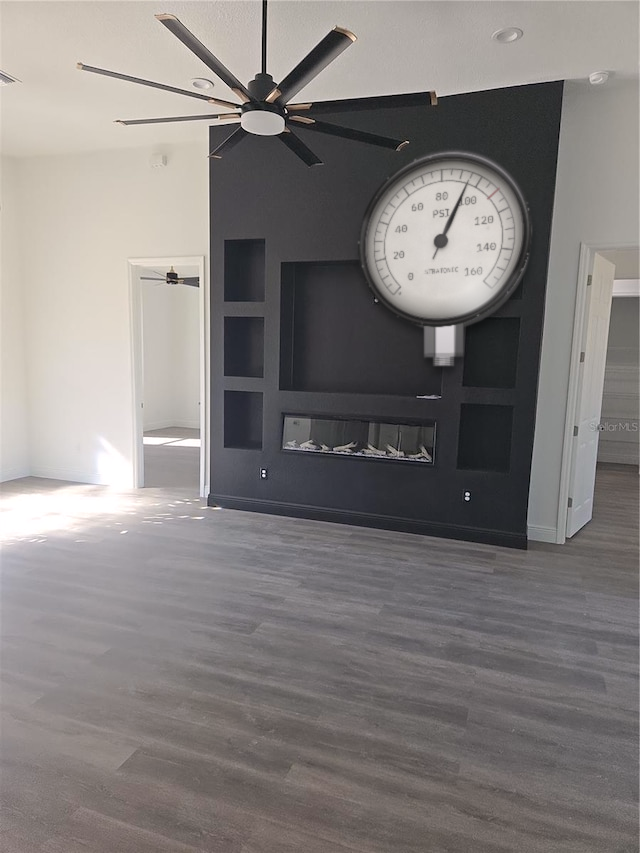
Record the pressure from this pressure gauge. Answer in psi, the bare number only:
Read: 95
